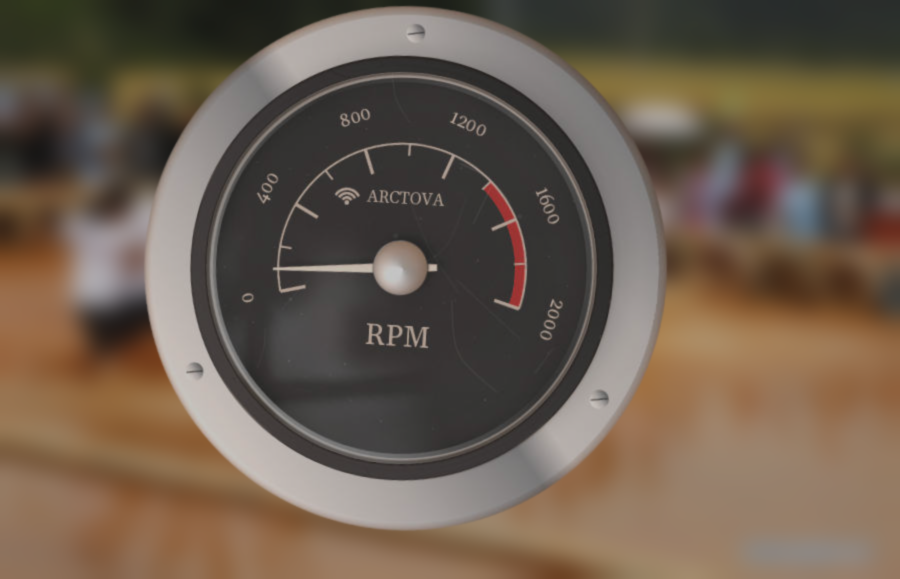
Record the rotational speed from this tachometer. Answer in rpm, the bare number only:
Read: 100
